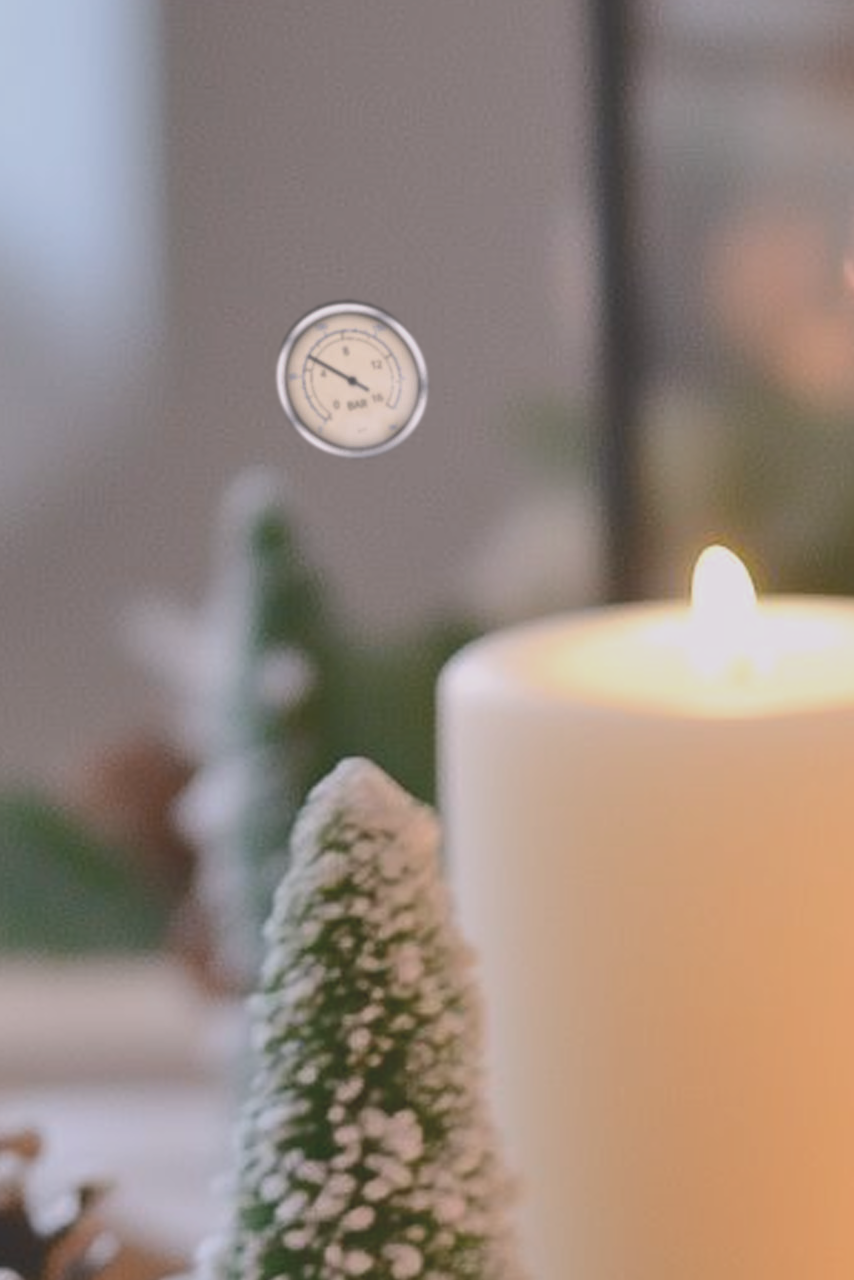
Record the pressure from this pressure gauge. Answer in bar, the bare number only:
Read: 5
